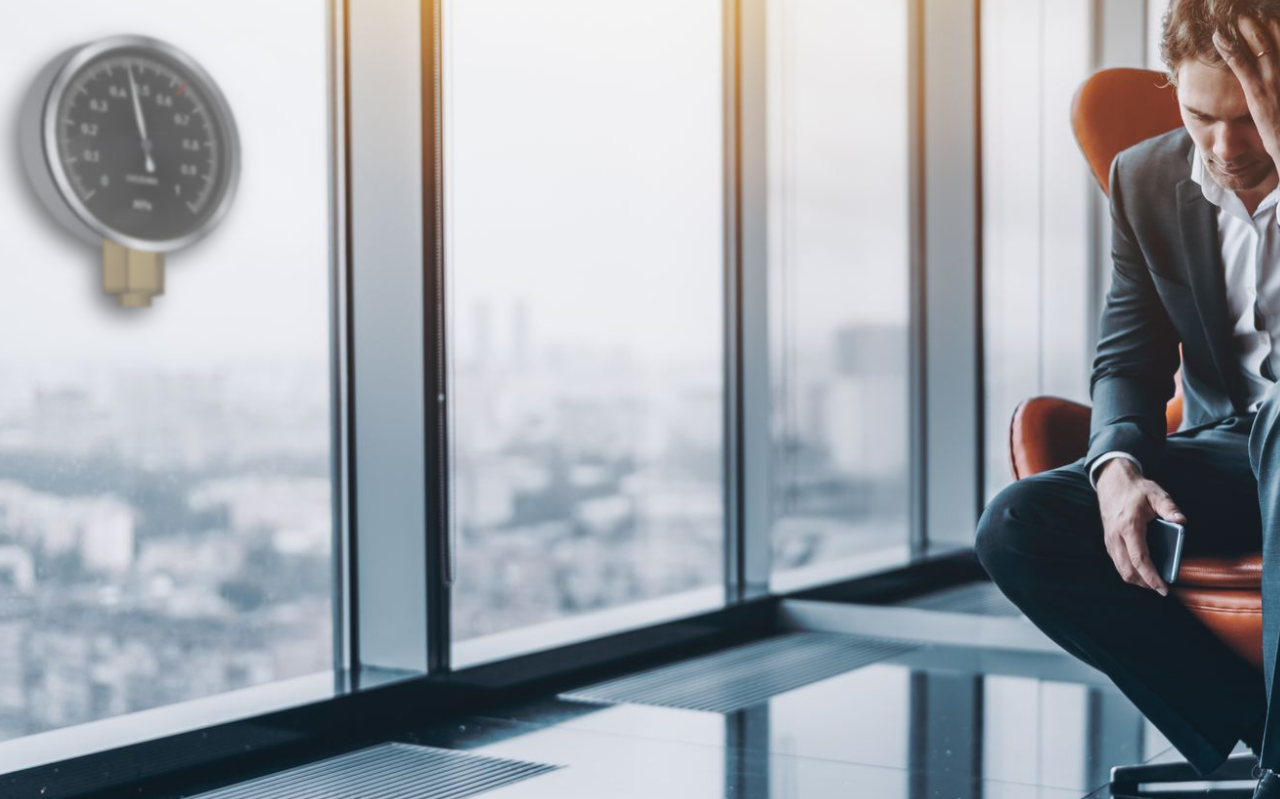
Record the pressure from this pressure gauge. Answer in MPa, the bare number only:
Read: 0.45
